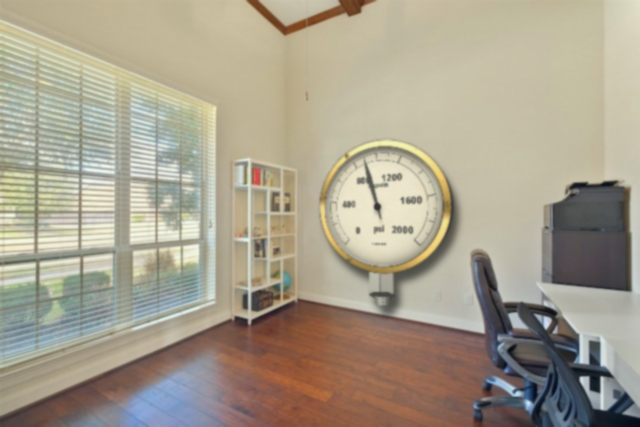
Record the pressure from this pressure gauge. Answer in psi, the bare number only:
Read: 900
